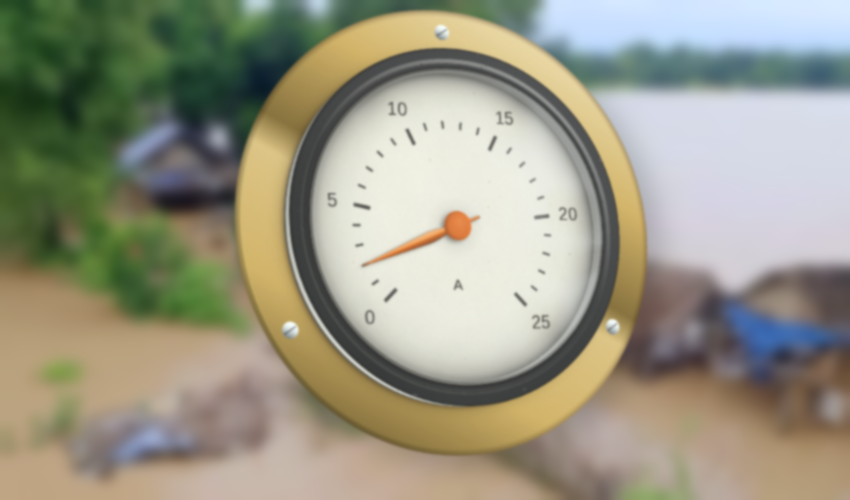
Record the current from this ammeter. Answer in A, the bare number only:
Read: 2
